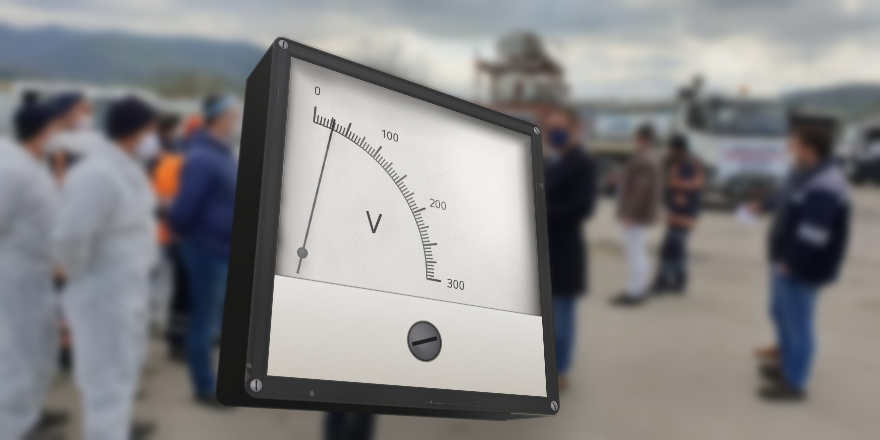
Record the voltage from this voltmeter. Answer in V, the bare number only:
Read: 25
